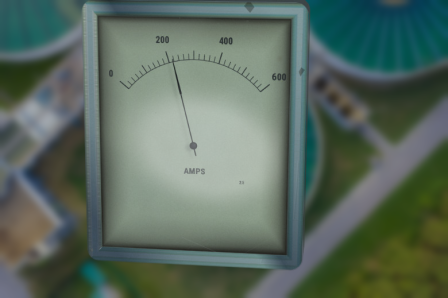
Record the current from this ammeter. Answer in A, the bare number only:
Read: 220
